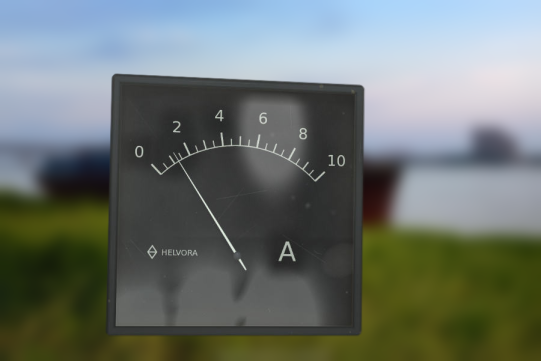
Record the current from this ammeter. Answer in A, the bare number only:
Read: 1.25
